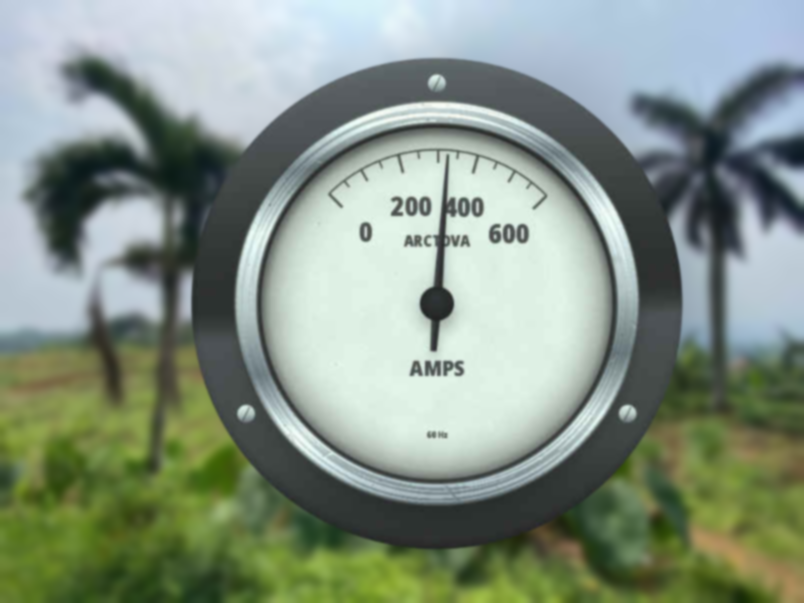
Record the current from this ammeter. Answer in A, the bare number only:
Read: 325
